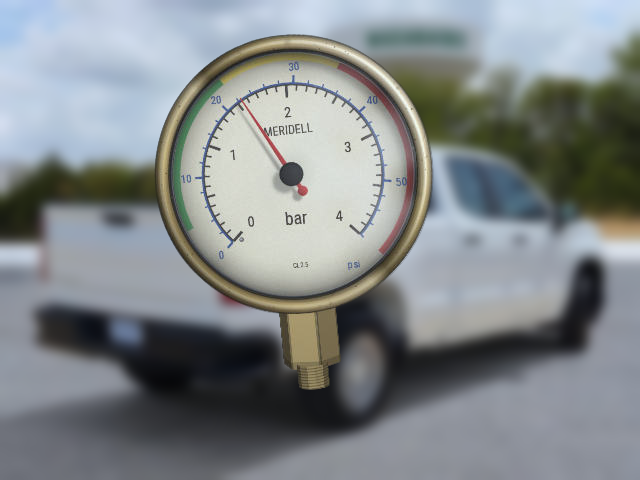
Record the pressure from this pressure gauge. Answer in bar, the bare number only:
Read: 1.55
